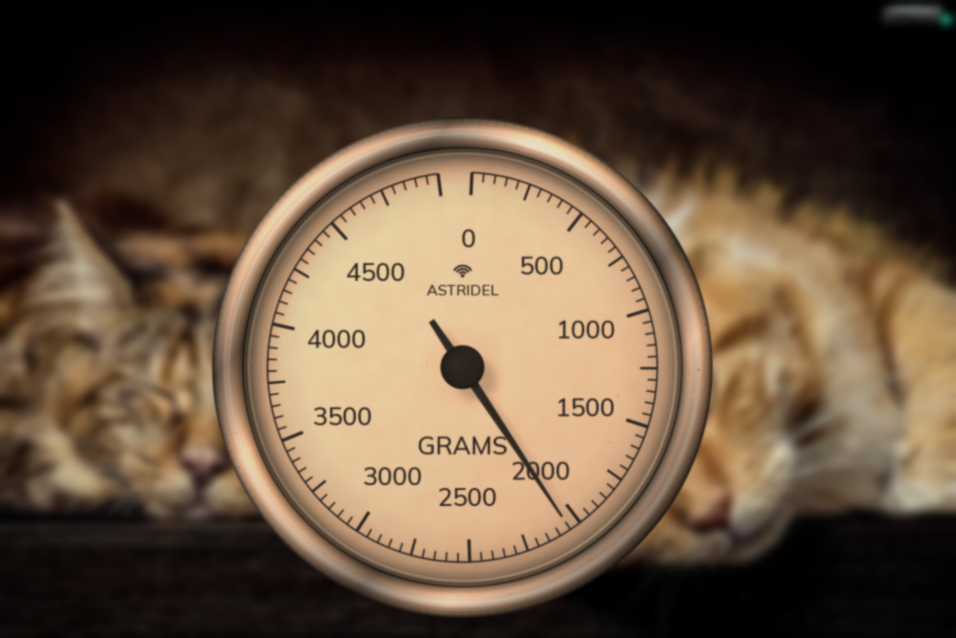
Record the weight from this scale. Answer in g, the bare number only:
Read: 2050
